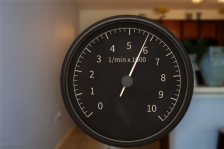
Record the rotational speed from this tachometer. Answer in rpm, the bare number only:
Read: 5800
